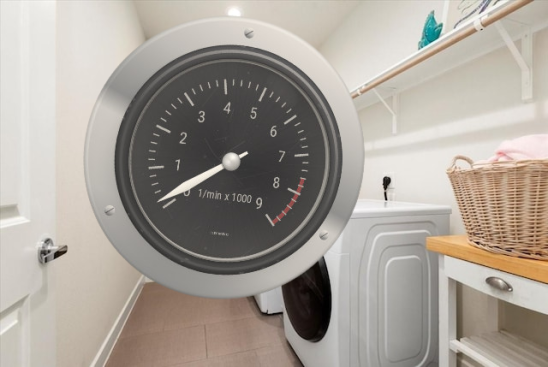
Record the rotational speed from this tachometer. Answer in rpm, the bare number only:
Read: 200
